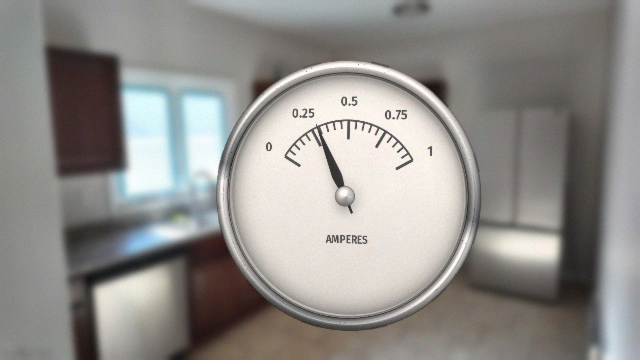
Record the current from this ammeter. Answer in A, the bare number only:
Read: 0.3
